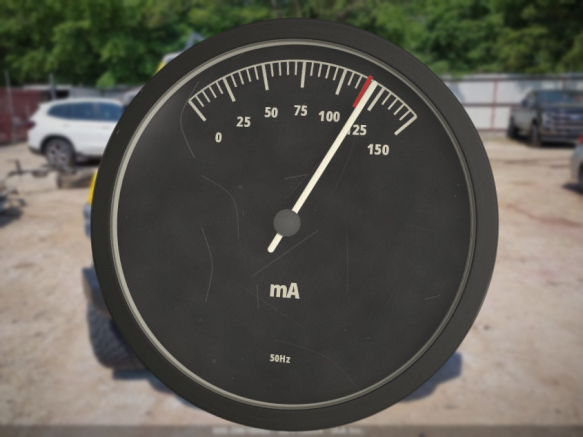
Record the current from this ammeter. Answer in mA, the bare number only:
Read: 120
